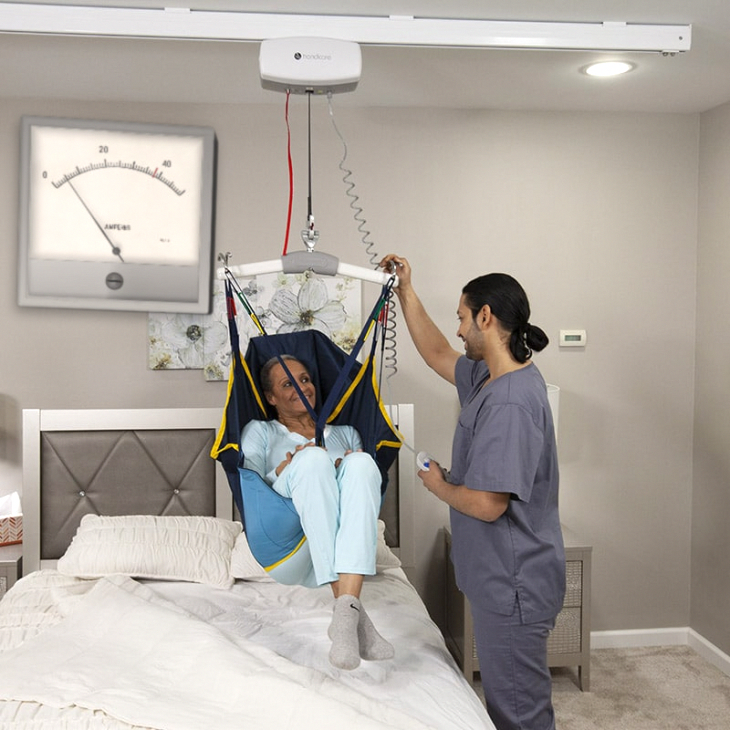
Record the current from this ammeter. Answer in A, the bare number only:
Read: 5
